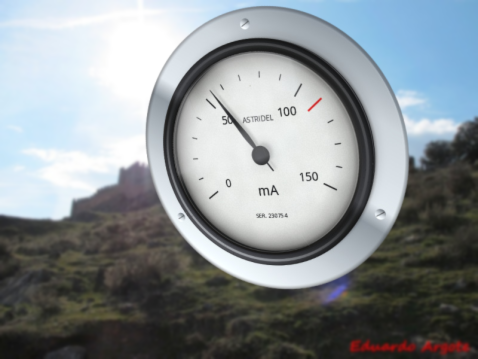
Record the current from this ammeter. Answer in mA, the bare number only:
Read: 55
